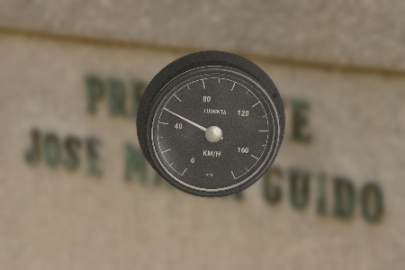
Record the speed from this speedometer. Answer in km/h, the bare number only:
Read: 50
